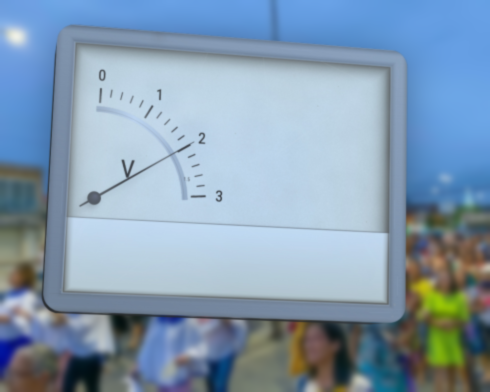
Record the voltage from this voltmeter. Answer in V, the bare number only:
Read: 2
